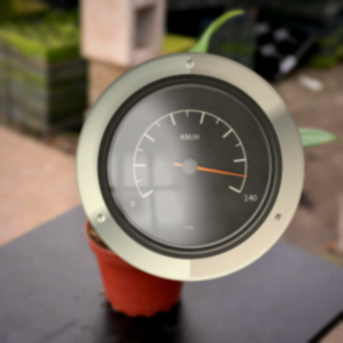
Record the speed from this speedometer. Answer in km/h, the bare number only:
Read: 130
